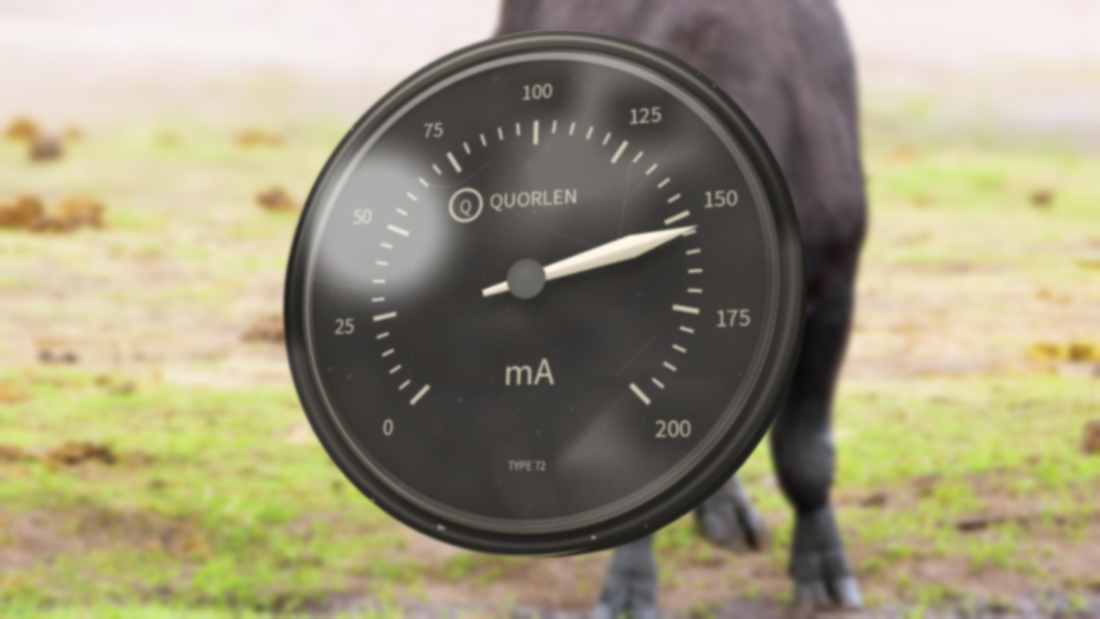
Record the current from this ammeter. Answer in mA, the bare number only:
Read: 155
